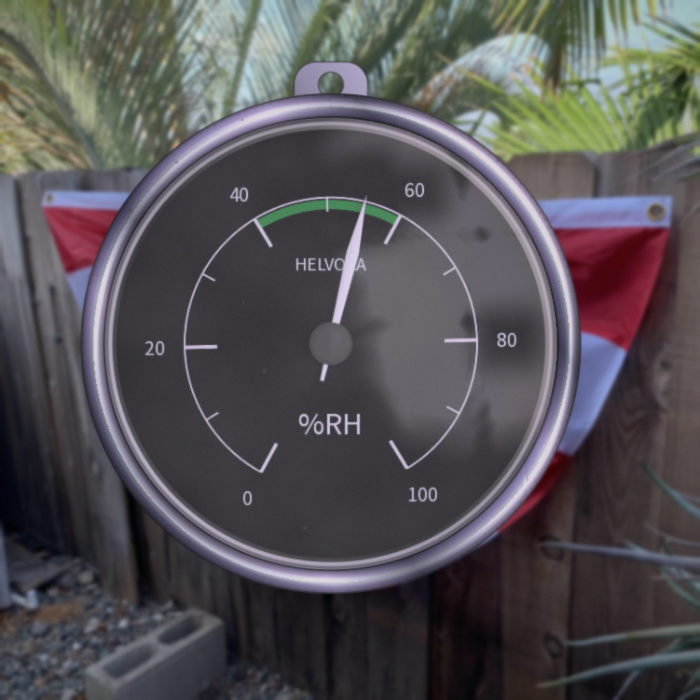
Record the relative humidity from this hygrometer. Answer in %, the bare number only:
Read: 55
